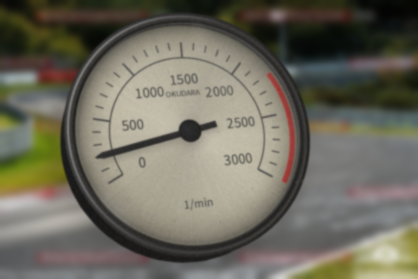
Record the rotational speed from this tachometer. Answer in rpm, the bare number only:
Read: 200
